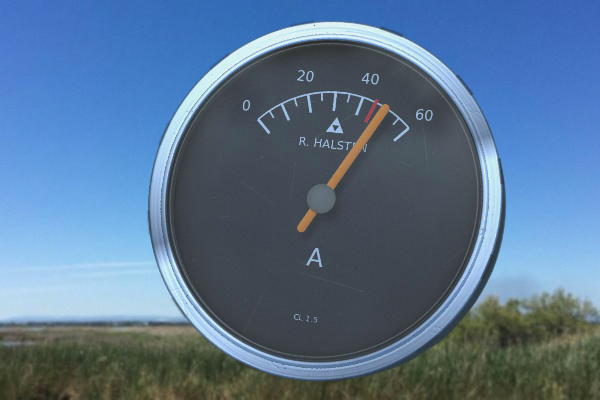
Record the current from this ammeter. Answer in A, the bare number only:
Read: 50
